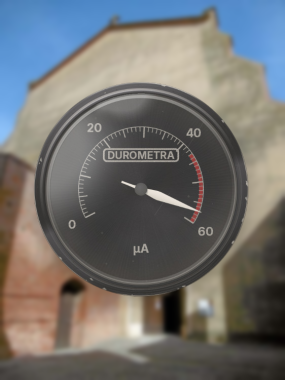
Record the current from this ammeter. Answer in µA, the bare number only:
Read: 57
